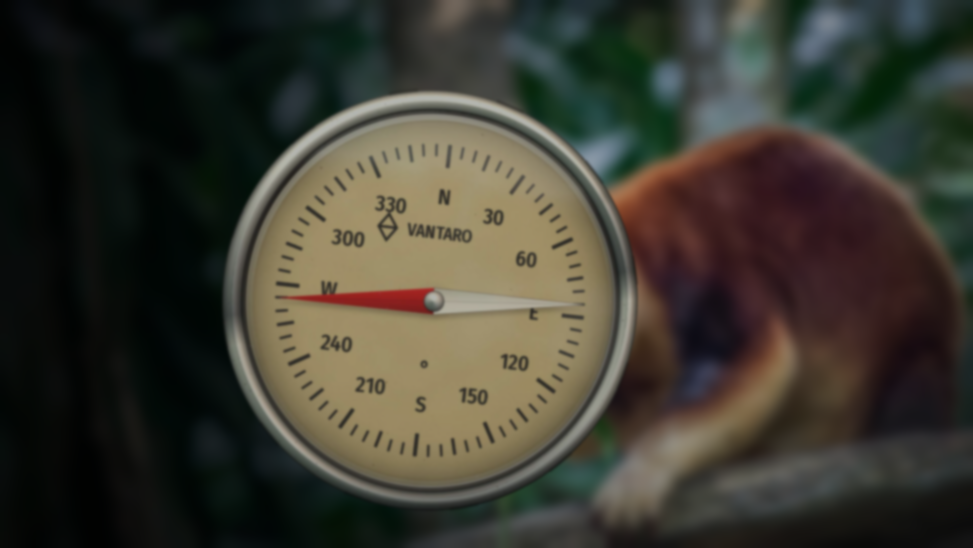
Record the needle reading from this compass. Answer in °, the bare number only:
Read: 265
